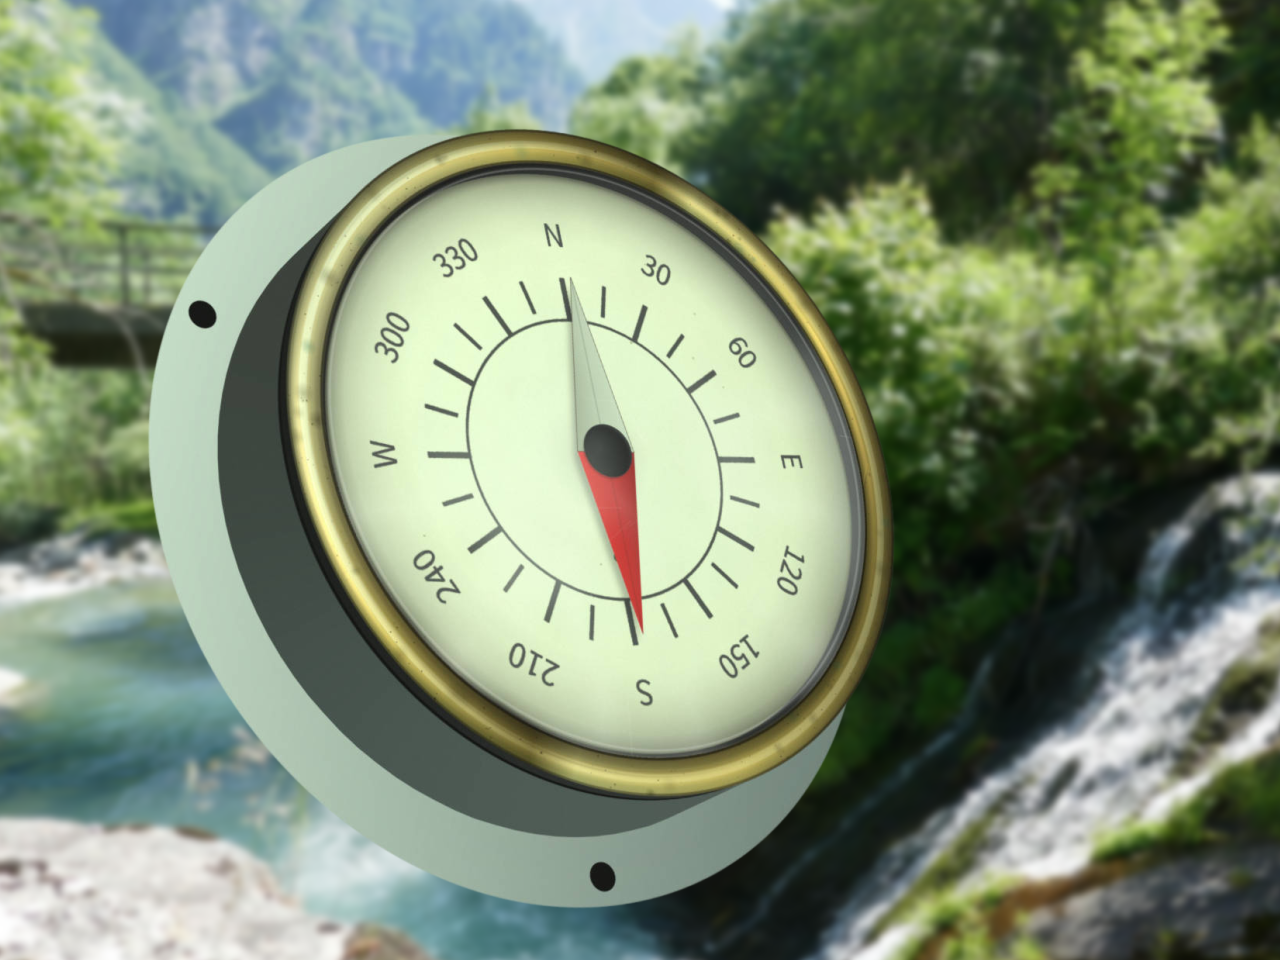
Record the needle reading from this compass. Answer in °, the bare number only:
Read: 180
